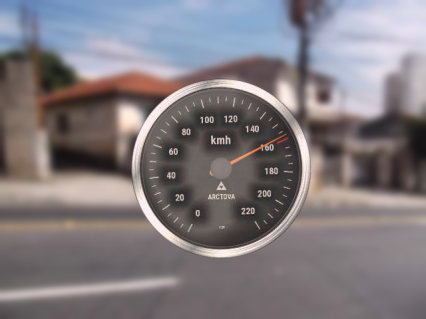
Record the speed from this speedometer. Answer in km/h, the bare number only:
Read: 157.5
